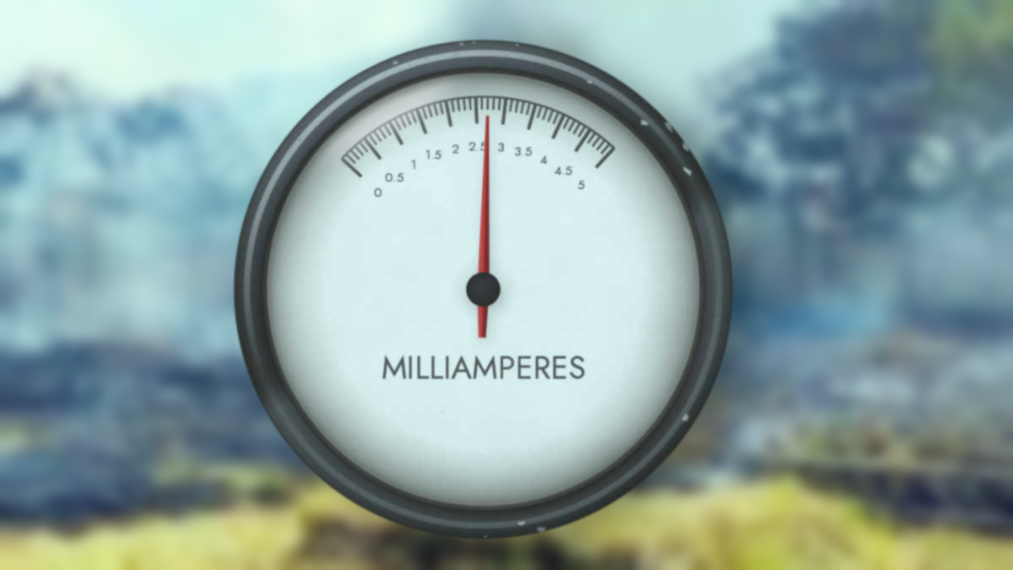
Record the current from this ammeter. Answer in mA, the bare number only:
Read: 2.7
